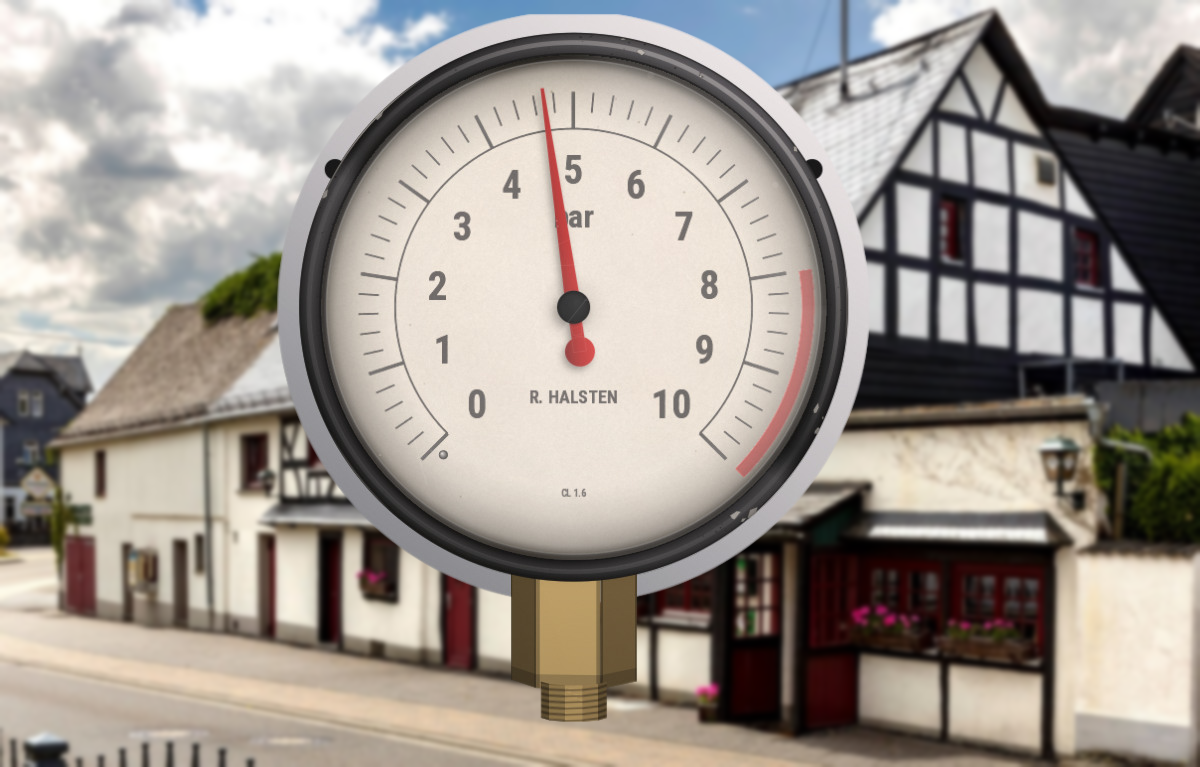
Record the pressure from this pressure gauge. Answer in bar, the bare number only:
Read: 4.7
